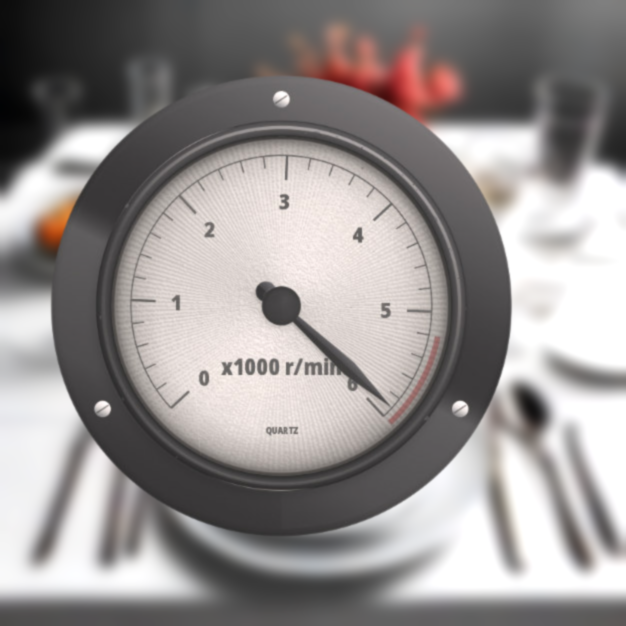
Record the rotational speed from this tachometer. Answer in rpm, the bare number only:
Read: 5900
